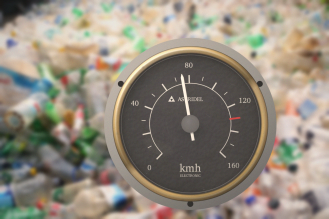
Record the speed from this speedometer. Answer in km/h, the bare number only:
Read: 75
